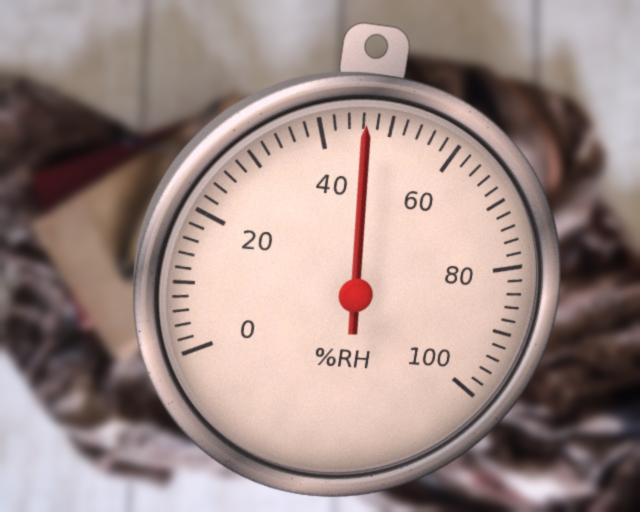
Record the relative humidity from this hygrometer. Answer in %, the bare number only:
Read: 46
